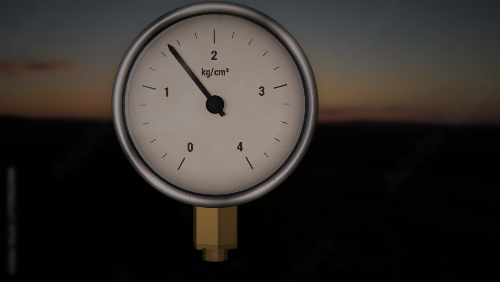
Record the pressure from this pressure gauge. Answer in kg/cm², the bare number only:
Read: 1.5
